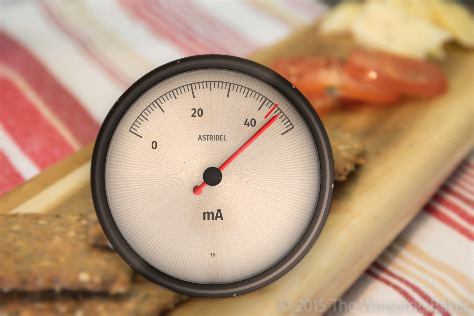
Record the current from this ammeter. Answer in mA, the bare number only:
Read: 45
